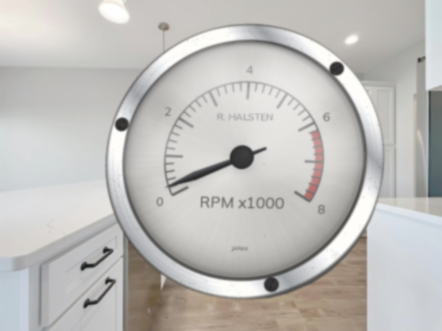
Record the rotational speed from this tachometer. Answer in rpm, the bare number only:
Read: 200
